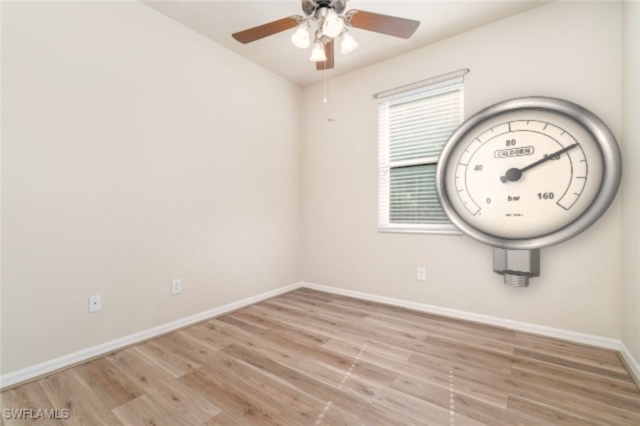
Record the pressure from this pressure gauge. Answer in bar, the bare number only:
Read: 120
